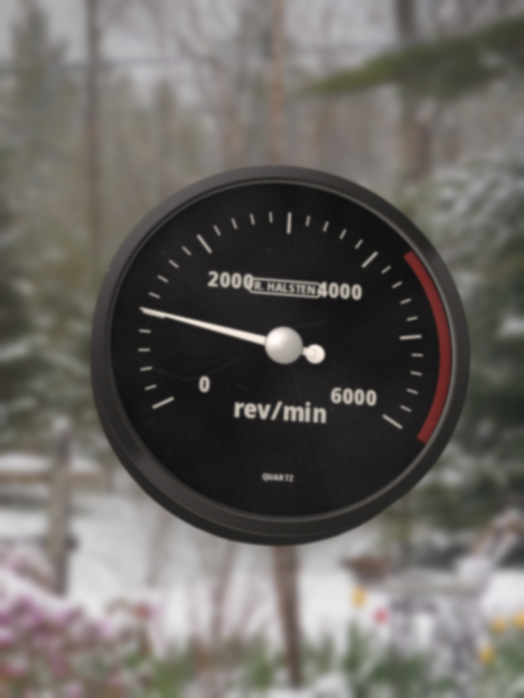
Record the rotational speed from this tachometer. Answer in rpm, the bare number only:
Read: 1000
